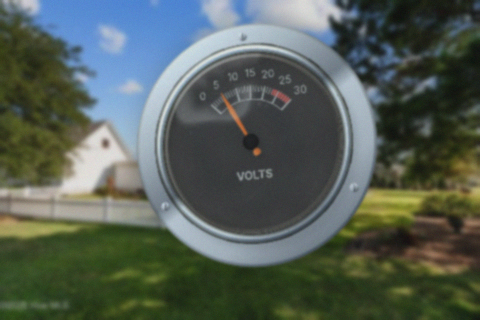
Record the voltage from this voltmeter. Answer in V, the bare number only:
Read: 5
